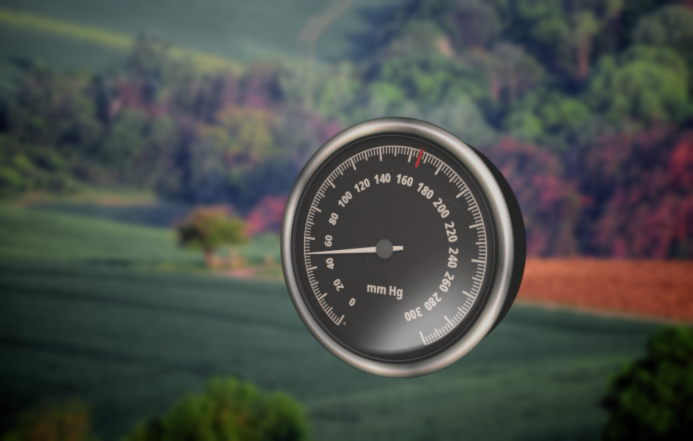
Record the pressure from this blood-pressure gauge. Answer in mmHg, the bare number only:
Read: 50
